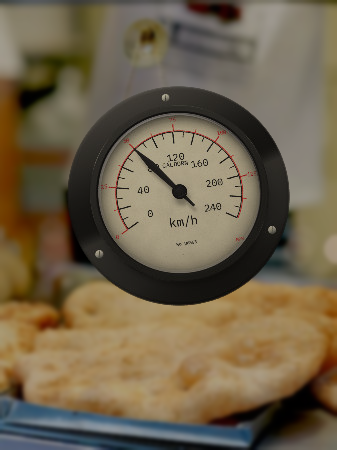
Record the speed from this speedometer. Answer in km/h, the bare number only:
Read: 80
